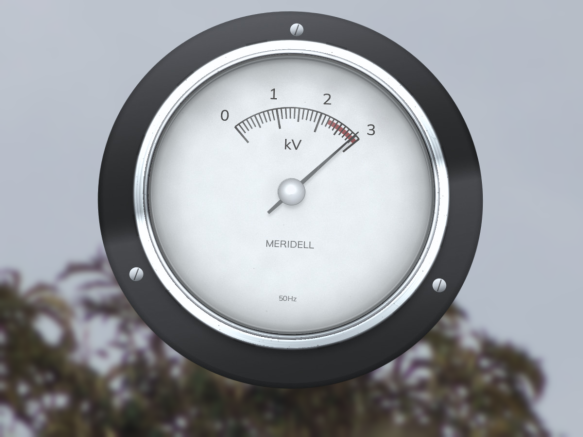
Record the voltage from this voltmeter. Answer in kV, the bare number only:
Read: 2.9
